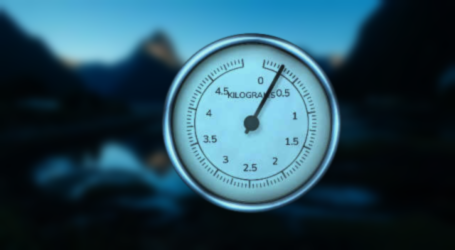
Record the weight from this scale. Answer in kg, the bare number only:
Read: 0.25
